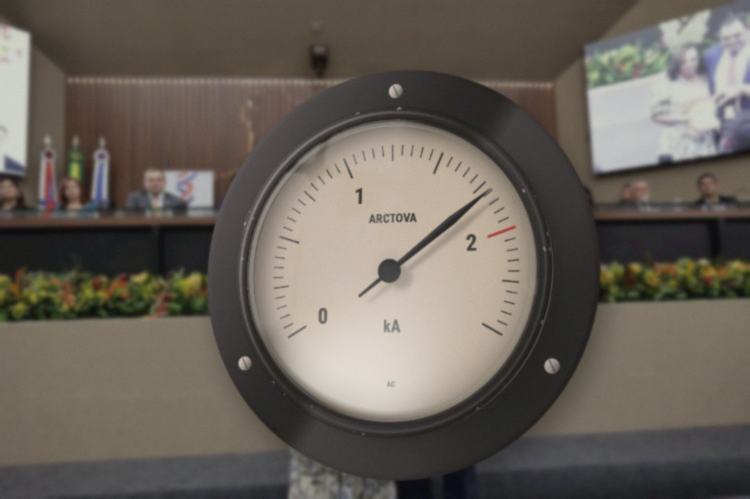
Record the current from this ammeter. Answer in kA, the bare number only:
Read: 1.8
